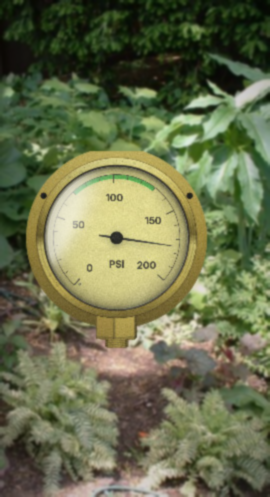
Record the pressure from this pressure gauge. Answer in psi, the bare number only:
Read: 175
